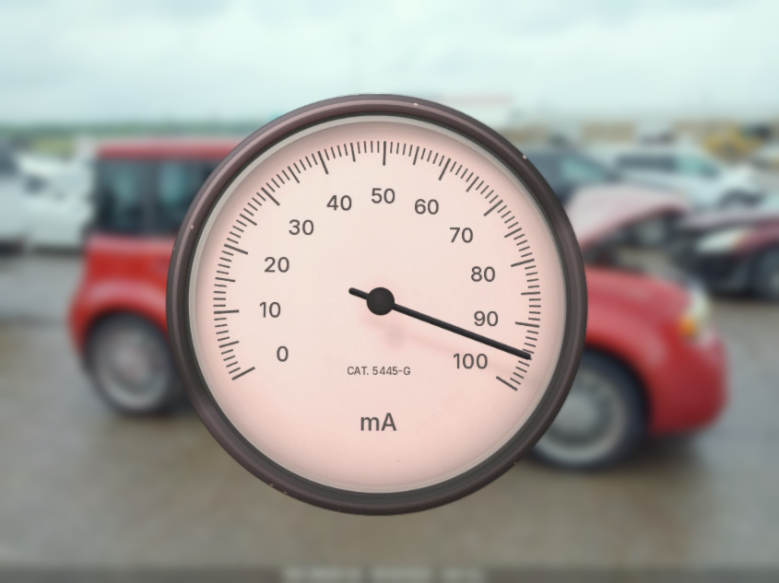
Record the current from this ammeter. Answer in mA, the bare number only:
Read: 95
